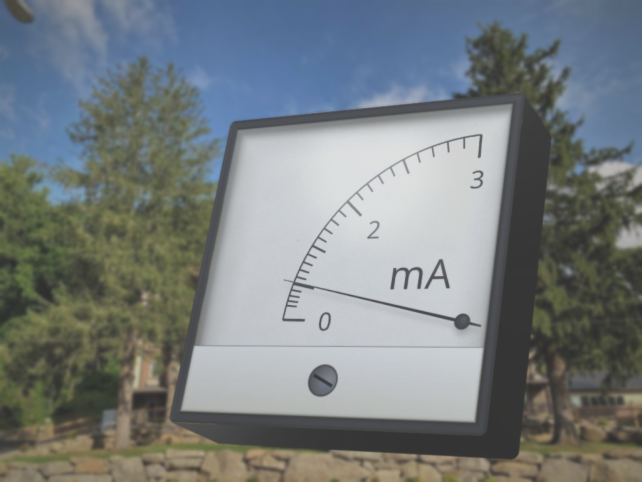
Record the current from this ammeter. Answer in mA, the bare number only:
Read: 1
